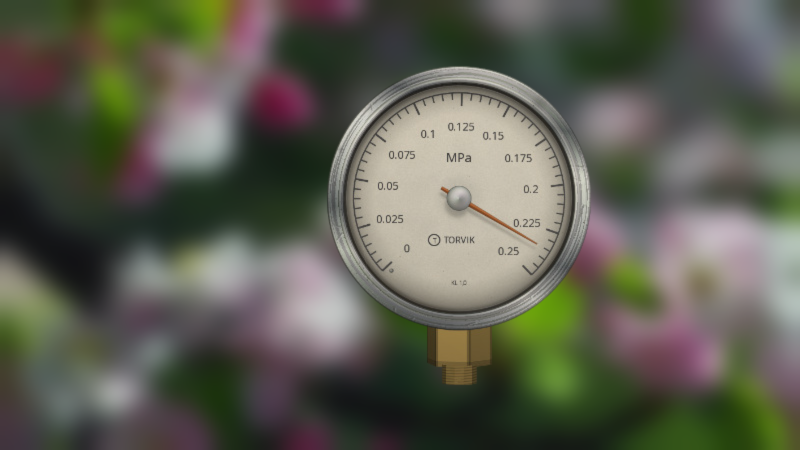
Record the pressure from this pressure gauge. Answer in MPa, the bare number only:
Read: 0.235
